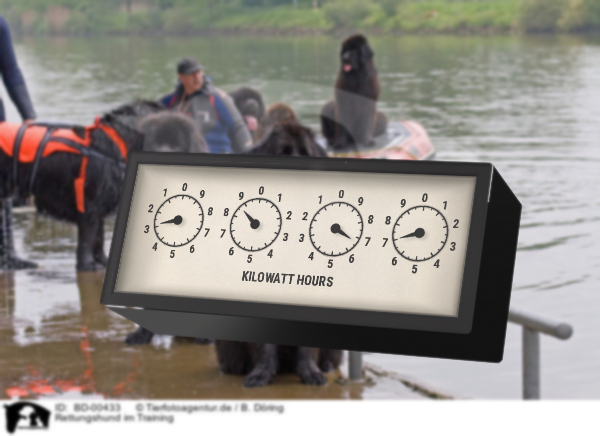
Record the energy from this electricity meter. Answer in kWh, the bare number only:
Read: 2867
